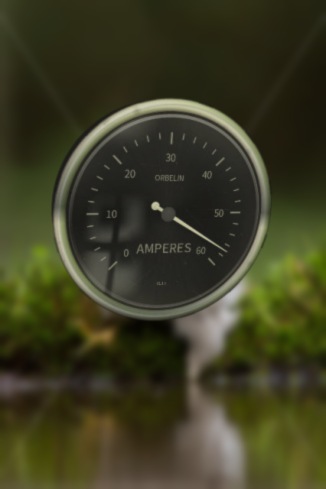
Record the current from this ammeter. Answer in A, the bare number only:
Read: 57
